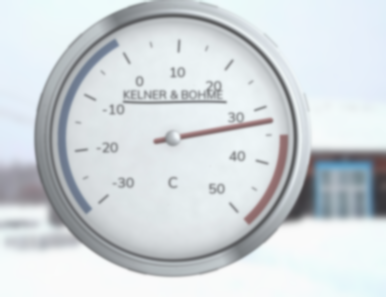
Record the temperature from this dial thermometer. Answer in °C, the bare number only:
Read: 32.5
